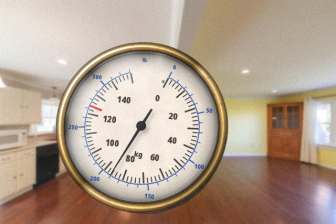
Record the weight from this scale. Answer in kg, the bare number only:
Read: 86
